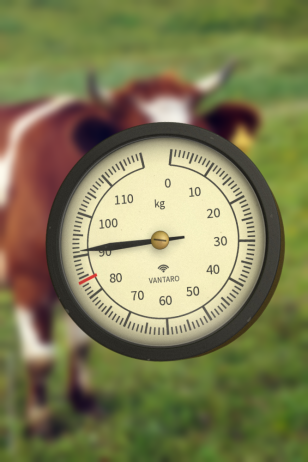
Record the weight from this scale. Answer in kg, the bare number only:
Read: 91
